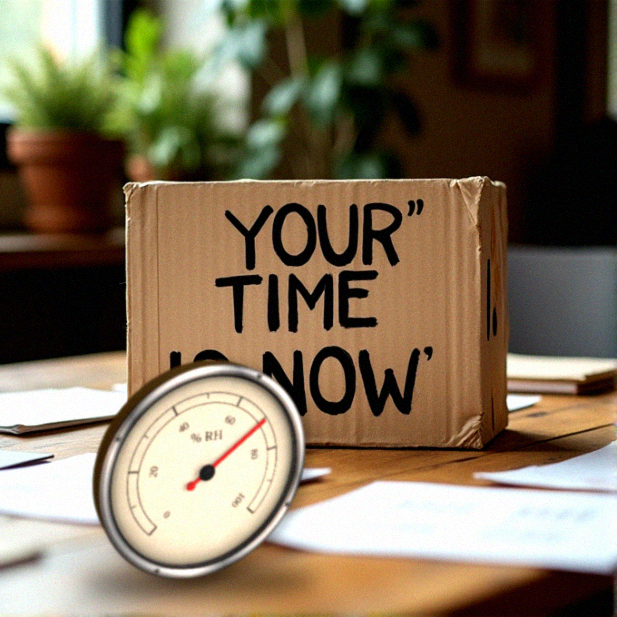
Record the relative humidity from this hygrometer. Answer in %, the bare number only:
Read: 70
